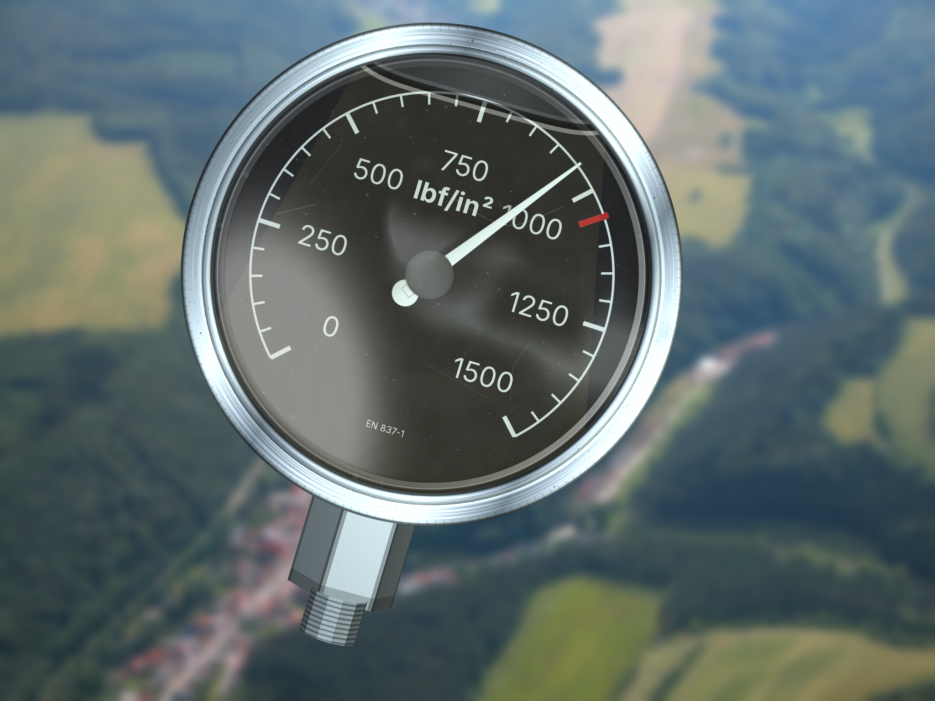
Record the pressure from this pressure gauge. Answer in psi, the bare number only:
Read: 950
